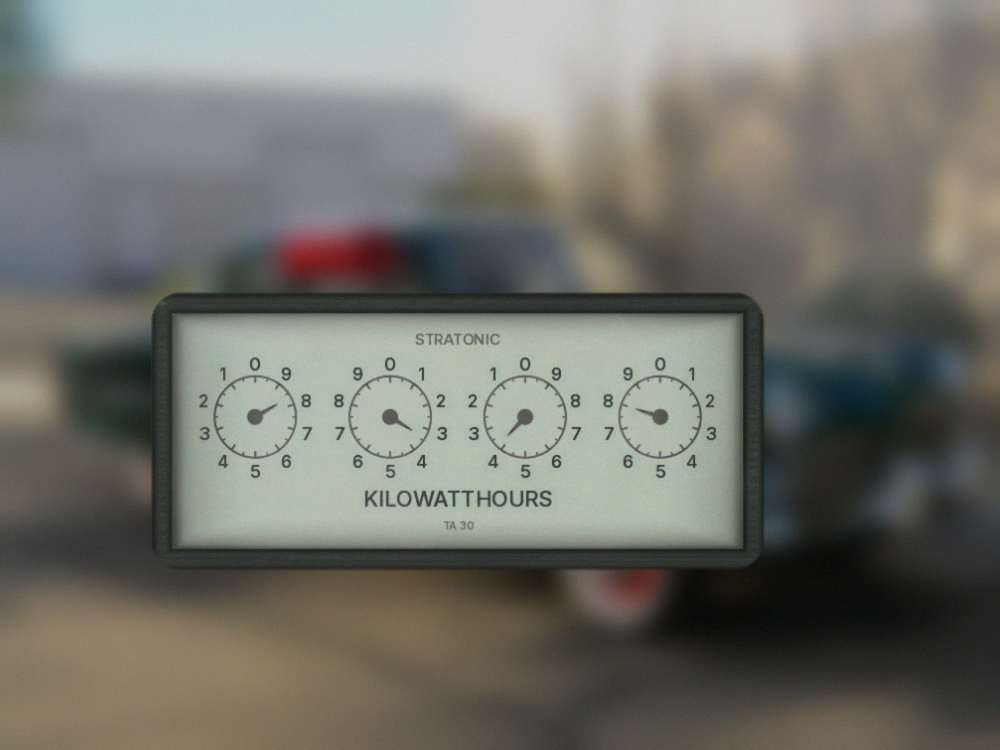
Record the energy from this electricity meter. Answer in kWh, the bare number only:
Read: 8338
